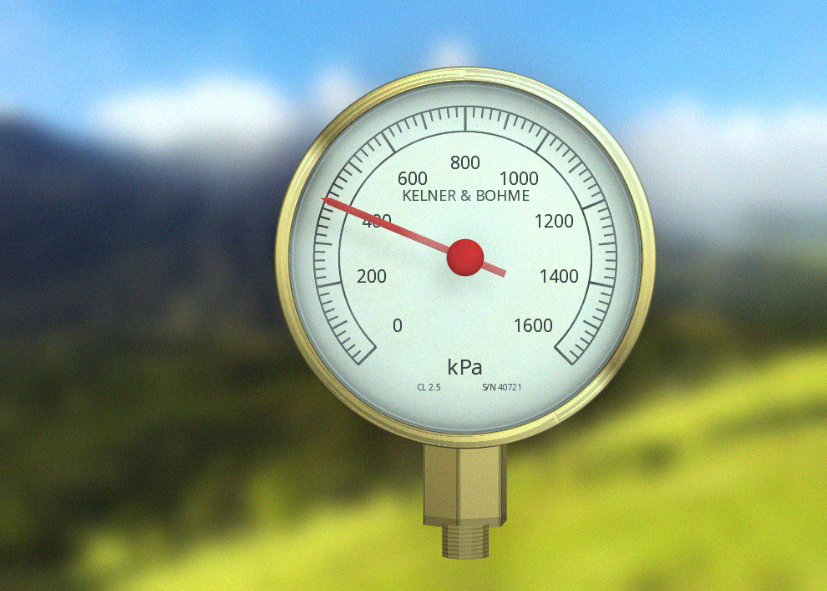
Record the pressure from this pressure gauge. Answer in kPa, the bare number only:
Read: 400
